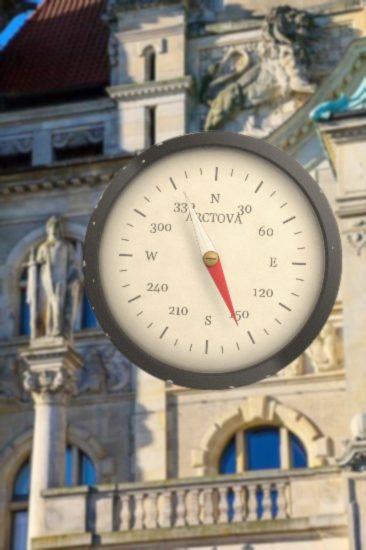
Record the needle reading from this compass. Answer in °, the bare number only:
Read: 155
